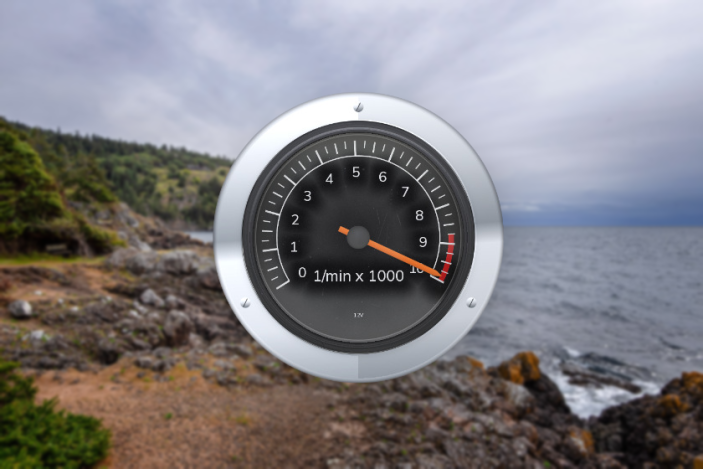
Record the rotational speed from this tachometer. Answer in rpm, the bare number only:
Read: 9875
